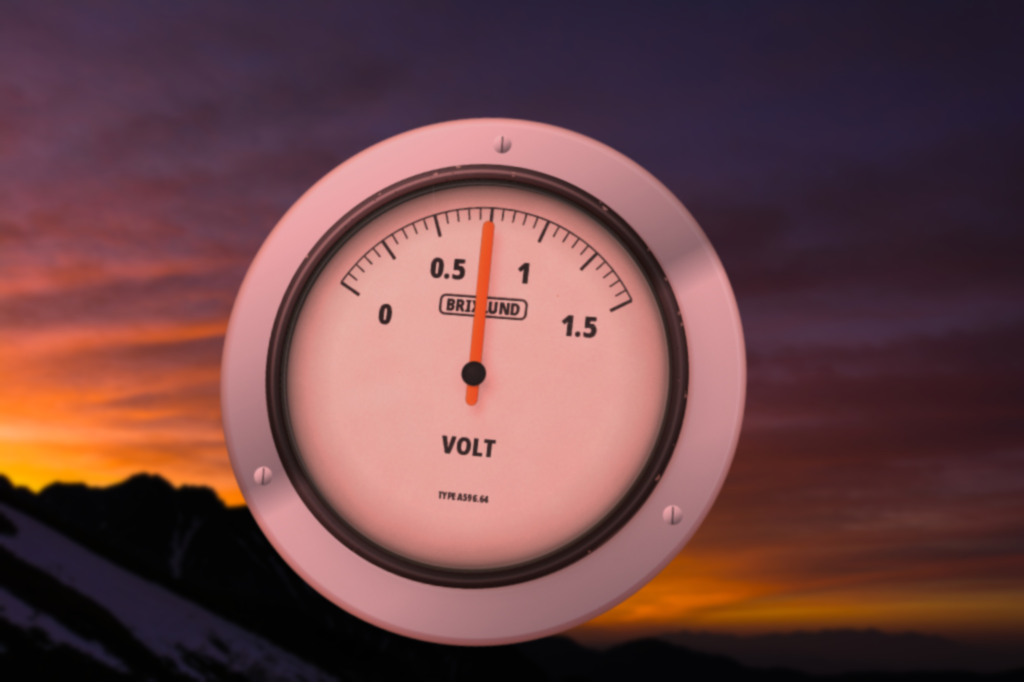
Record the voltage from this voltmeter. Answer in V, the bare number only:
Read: 0.75
